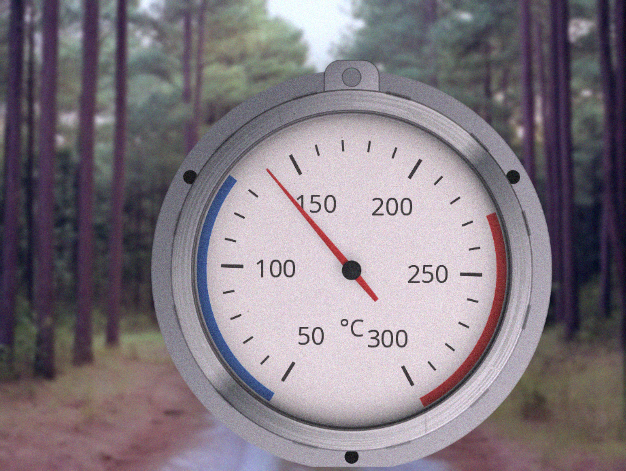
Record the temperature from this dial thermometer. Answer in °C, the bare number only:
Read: 140
